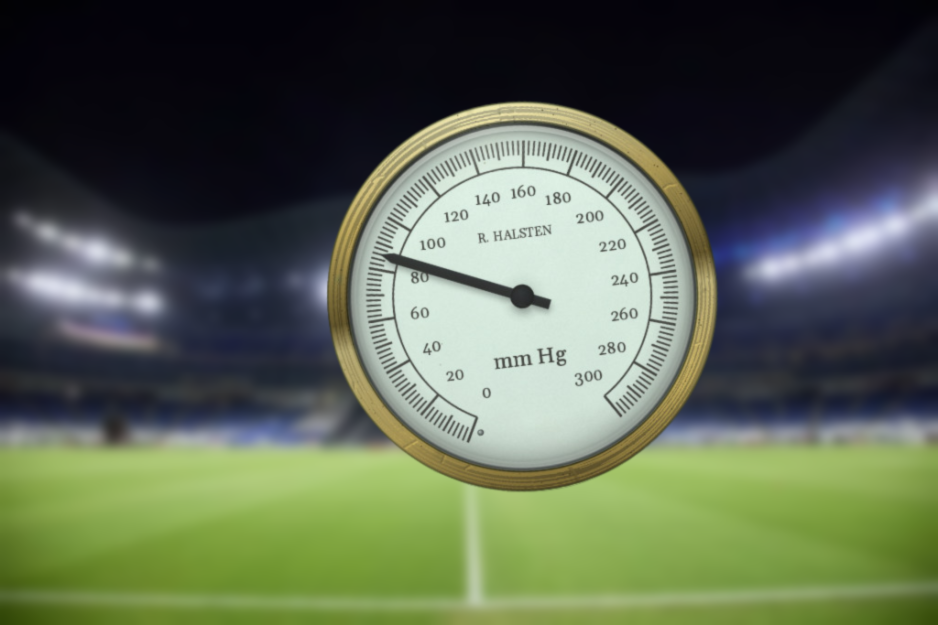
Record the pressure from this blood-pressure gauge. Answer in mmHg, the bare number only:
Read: 86
